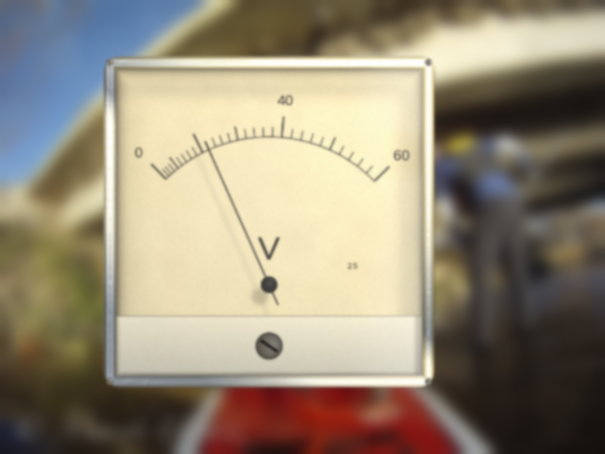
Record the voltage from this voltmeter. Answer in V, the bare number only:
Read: 22
